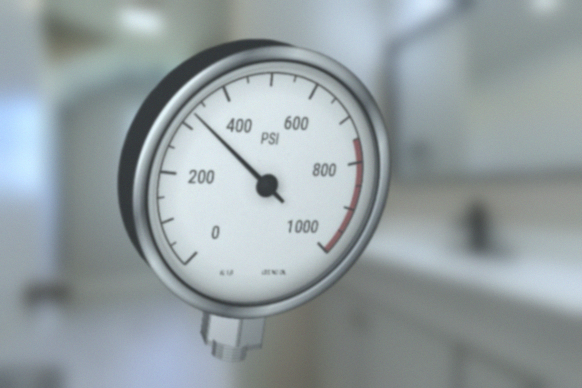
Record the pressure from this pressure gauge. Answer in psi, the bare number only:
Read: 325
